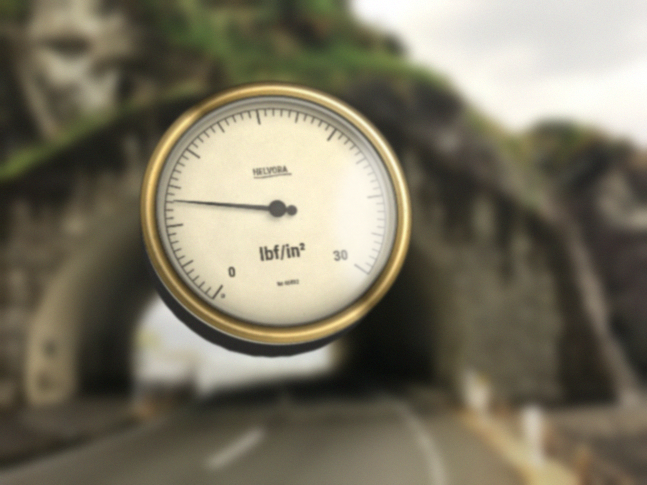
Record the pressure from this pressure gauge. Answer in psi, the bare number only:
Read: 6.5
